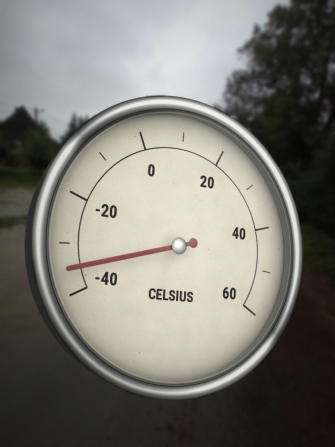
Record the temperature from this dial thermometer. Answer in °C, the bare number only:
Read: -35
